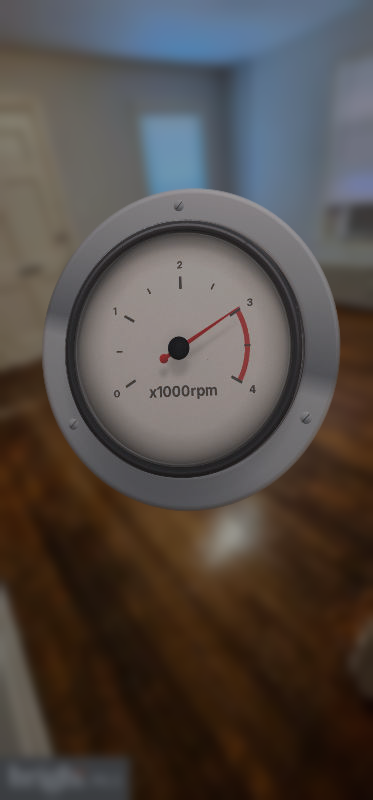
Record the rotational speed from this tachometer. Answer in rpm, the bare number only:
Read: 3000
